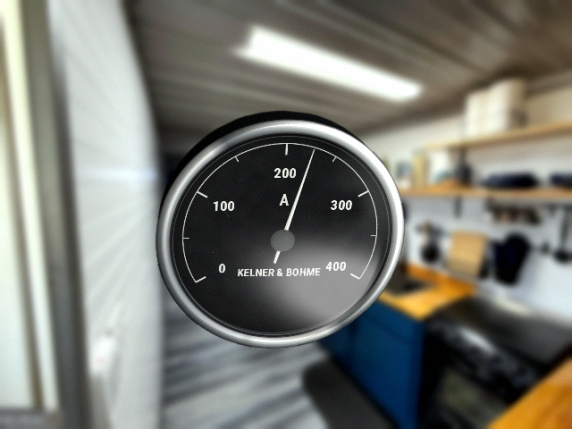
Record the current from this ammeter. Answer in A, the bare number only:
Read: 225
